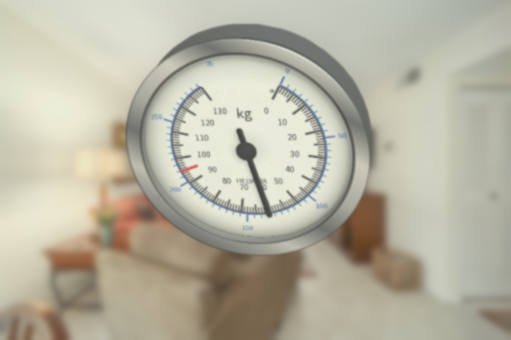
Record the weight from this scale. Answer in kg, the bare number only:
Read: 60
